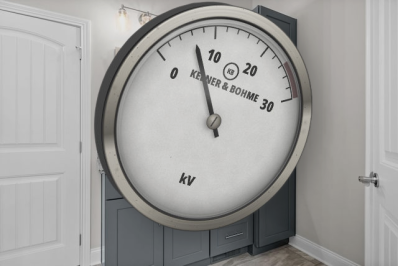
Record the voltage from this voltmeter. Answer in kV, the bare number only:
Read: 6
